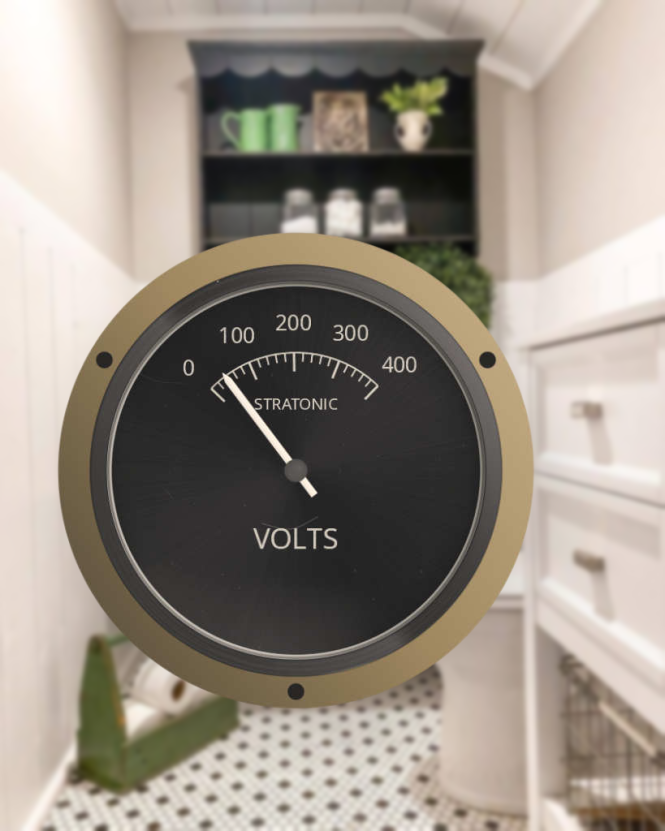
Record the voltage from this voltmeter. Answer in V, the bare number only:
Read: 40
